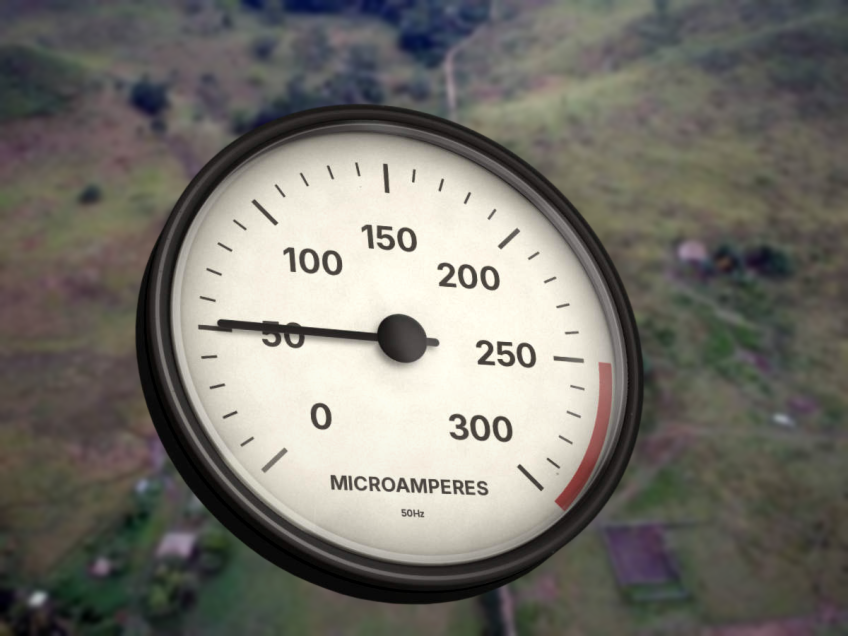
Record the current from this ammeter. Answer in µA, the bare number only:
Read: 50
